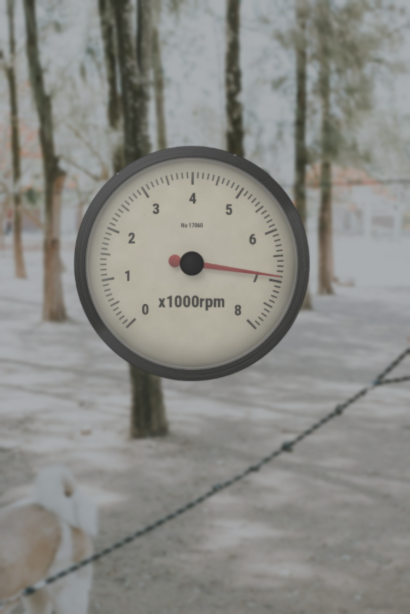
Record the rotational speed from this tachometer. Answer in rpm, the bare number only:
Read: 6900
